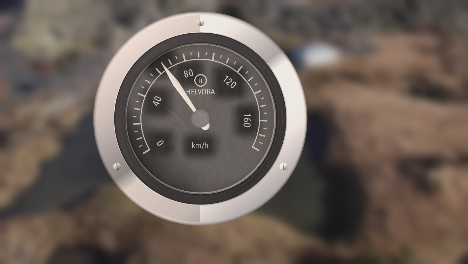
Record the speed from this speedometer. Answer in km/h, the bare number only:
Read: 65
